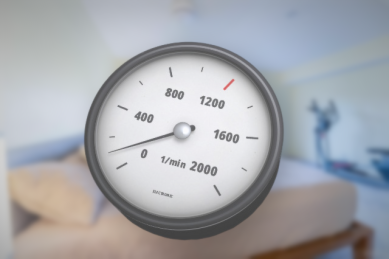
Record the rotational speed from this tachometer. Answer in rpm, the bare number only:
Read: 100
